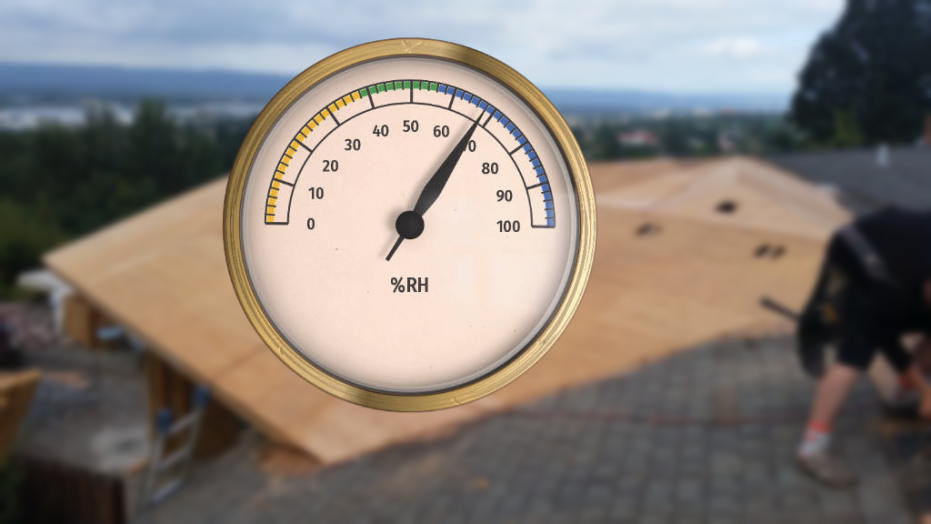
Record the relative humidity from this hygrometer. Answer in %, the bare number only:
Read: 68
